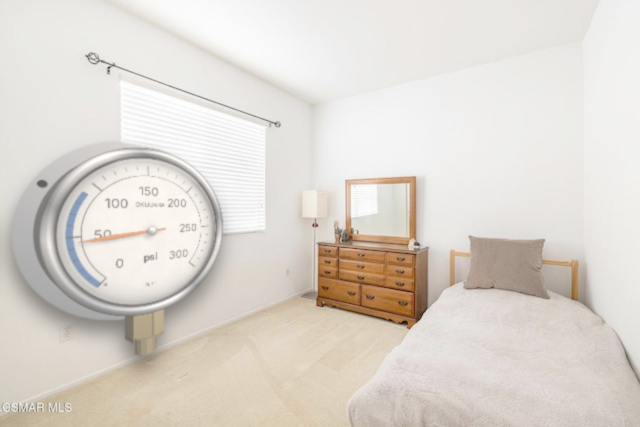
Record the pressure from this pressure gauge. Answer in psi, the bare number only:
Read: 45
